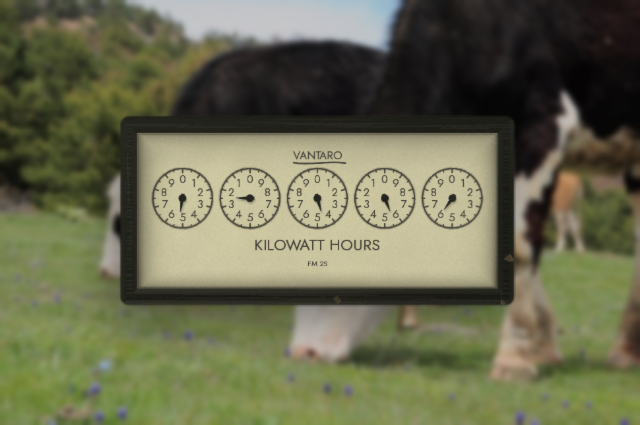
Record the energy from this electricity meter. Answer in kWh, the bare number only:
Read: 52456
